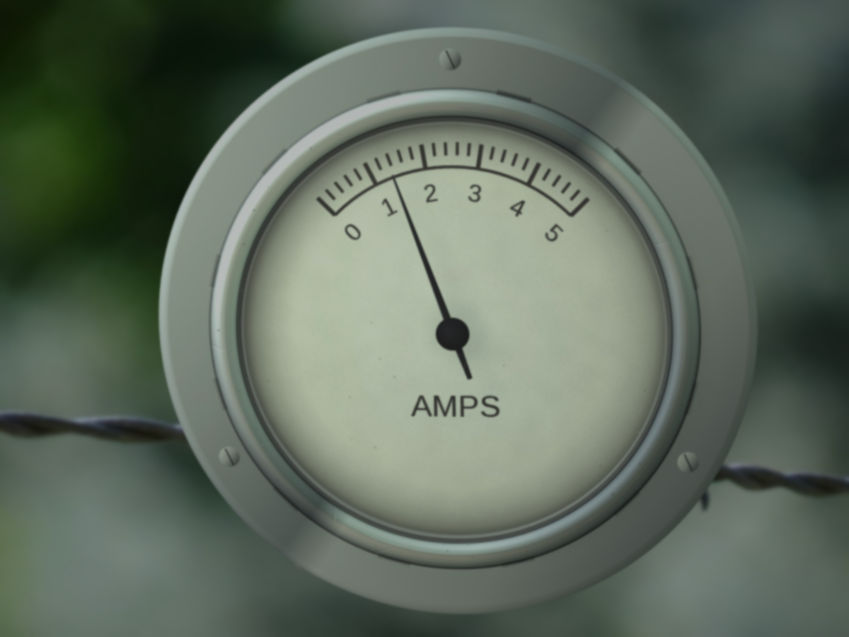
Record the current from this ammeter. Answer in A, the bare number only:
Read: 1.4
